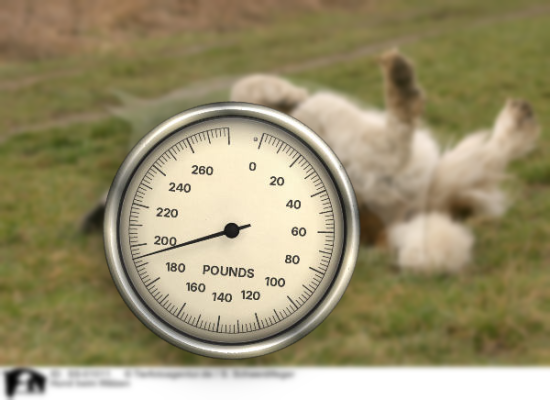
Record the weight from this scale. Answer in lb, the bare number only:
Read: 194
